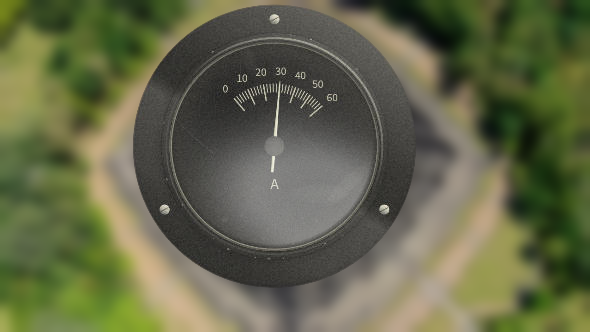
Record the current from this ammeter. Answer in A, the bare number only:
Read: 30
